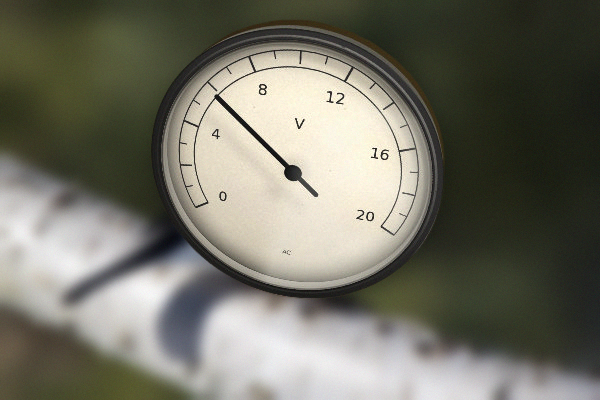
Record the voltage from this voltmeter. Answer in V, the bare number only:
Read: 6
